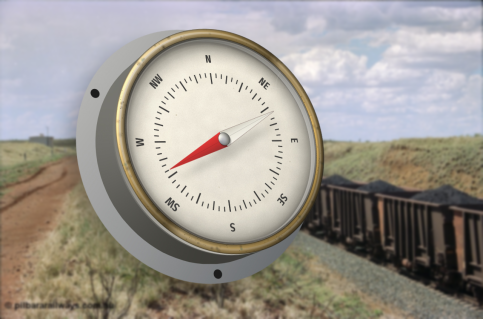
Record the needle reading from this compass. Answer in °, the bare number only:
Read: 245
